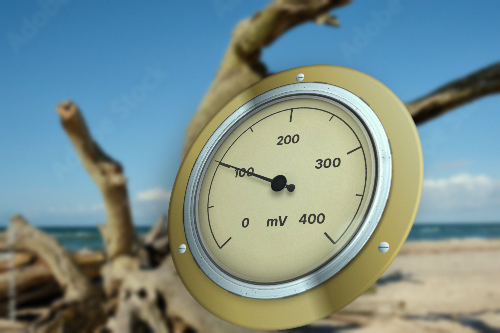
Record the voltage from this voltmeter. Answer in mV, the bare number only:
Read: 100
